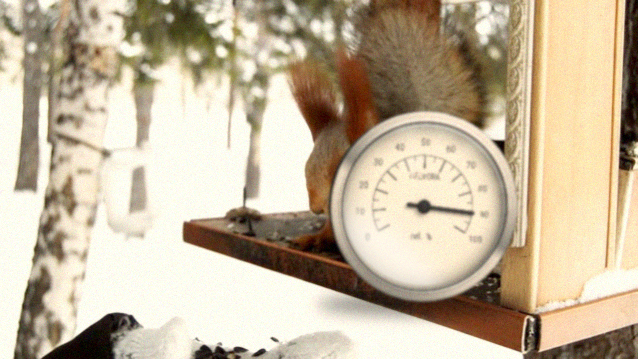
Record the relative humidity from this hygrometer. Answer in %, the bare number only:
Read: 90
